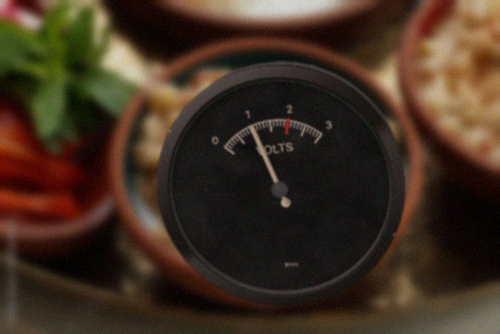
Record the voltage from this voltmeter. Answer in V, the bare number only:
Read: 1
